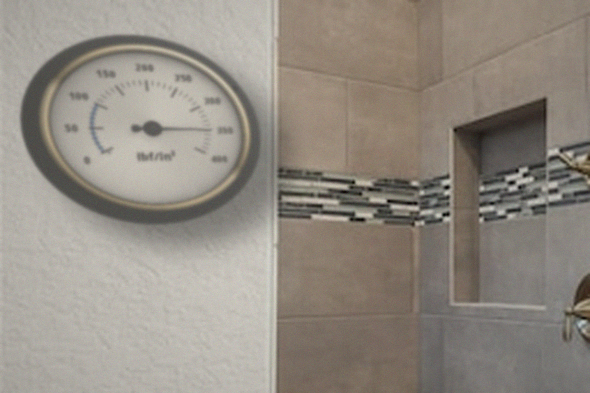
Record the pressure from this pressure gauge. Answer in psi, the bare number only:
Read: 350
